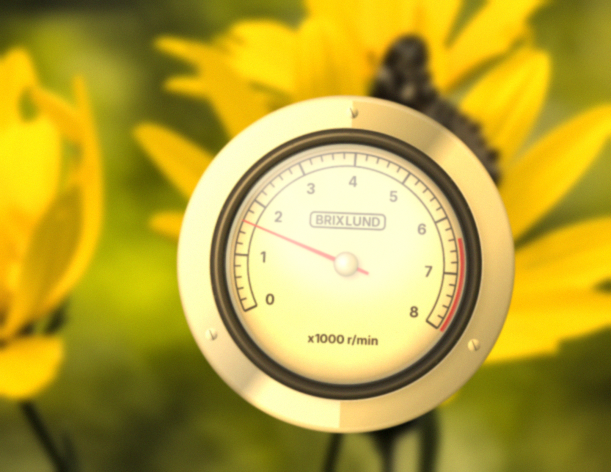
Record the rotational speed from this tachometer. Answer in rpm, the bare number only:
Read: 1600
